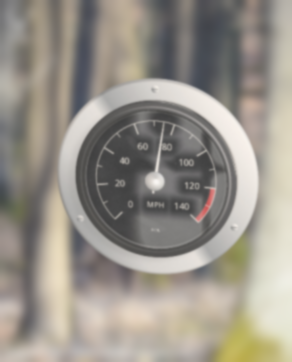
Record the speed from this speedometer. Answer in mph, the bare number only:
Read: 75
